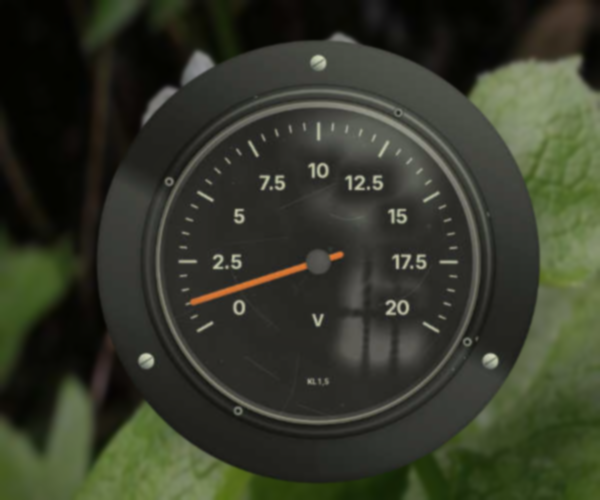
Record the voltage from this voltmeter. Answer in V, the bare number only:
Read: 1
